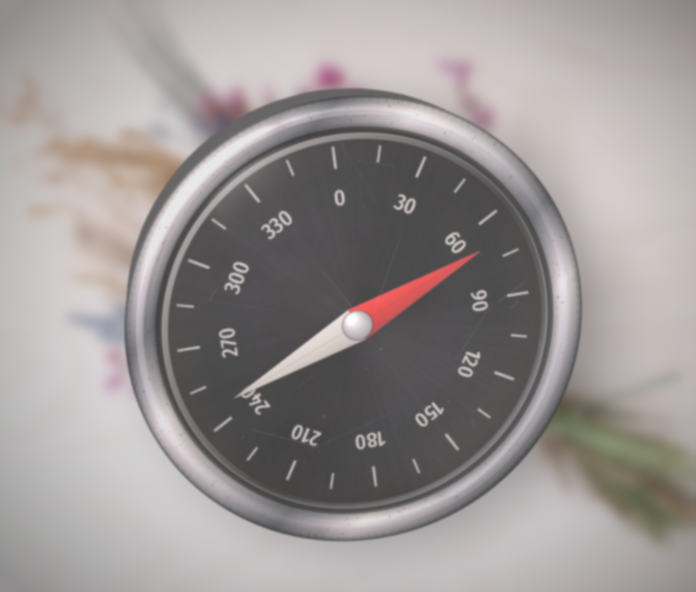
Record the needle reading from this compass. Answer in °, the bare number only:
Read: 67.5
